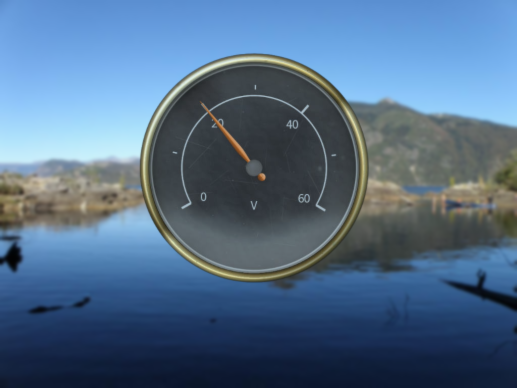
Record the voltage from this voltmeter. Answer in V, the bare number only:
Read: 20
